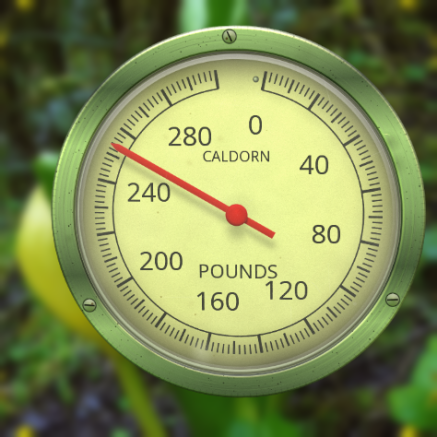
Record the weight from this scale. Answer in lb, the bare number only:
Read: 254
